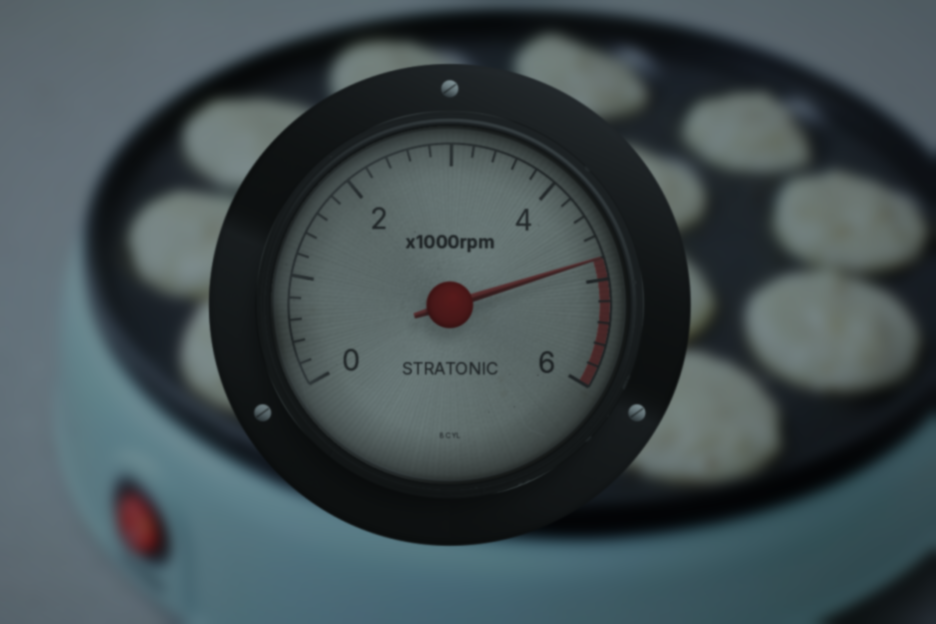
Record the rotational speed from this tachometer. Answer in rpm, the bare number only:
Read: 4800
